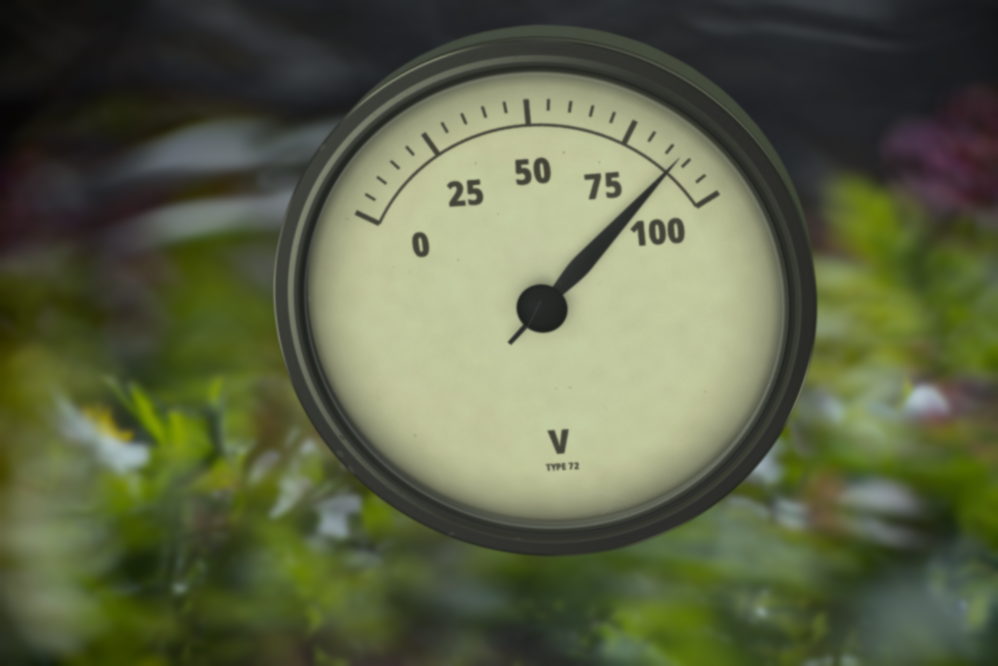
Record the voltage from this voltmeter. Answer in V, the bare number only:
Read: 87.5
